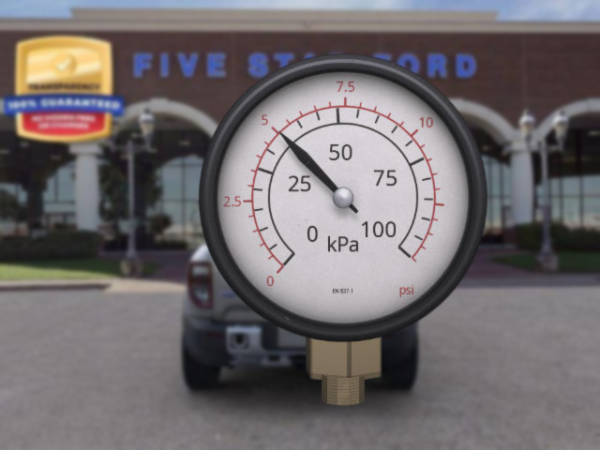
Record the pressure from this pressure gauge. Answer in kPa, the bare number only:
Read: 35
